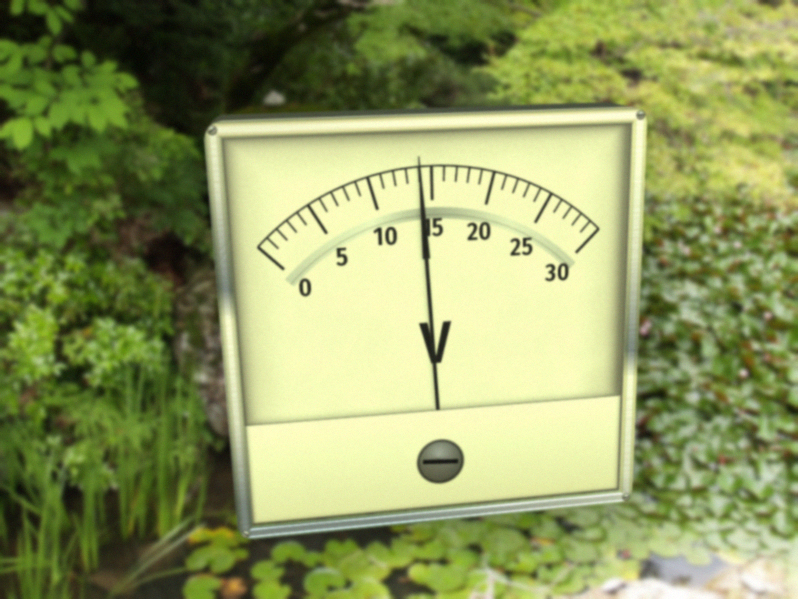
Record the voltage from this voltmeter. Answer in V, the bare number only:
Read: 14
